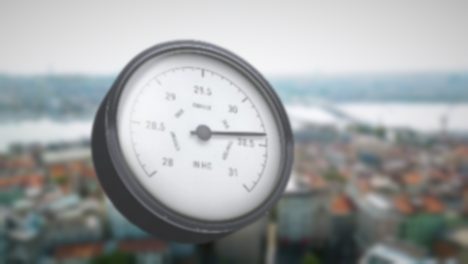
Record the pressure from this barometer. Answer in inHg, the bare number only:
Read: 30.4
